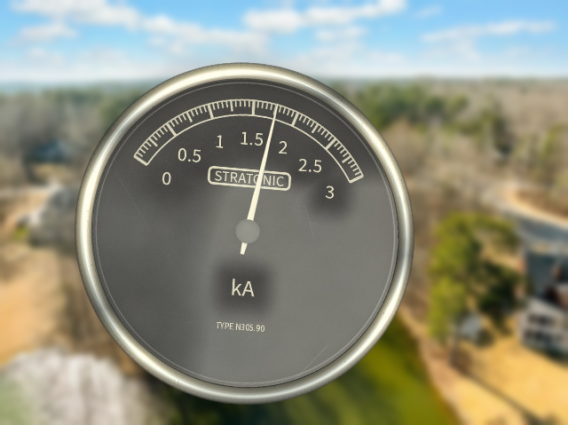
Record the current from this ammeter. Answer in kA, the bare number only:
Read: 1.75
